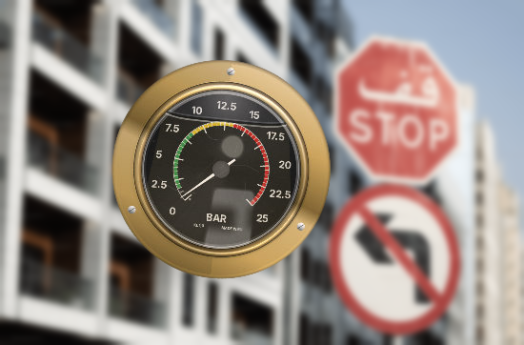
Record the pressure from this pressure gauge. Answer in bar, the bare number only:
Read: 0.5
